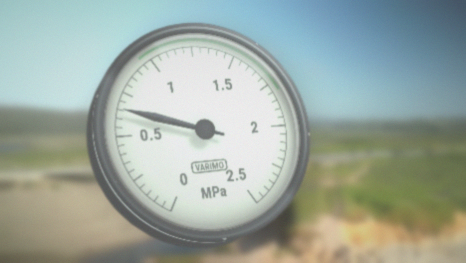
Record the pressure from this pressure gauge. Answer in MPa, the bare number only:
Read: 0.65
